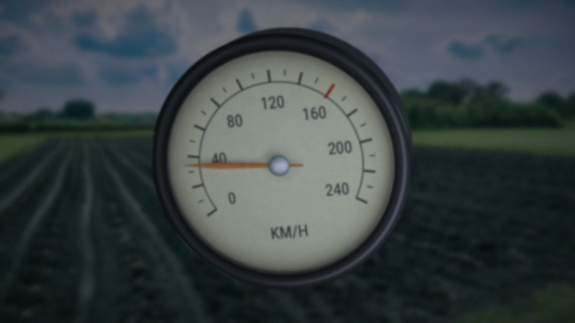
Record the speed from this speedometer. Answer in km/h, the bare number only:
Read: 35
